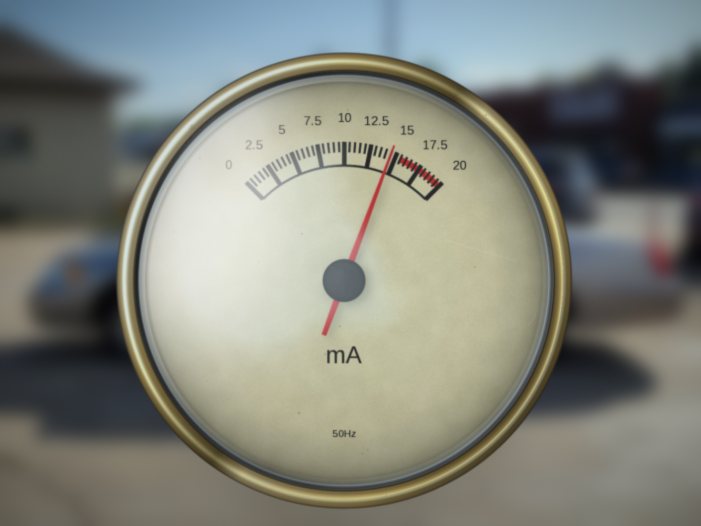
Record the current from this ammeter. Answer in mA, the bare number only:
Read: 14.5
